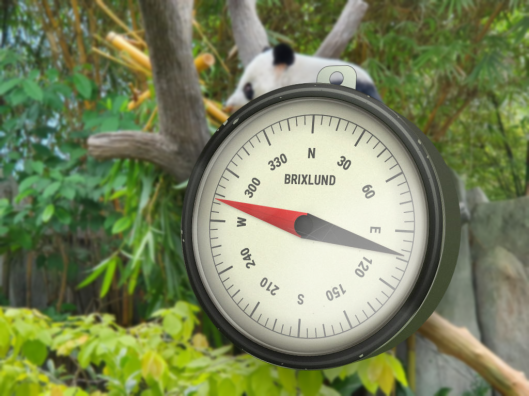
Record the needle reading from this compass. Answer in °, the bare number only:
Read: 282.5
